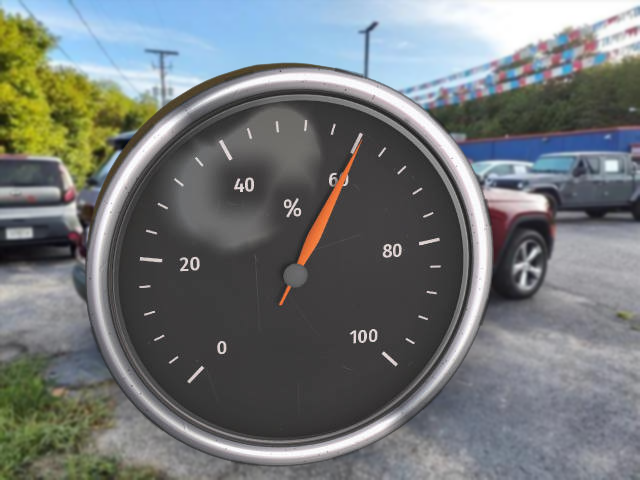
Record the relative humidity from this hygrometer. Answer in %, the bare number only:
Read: 60
